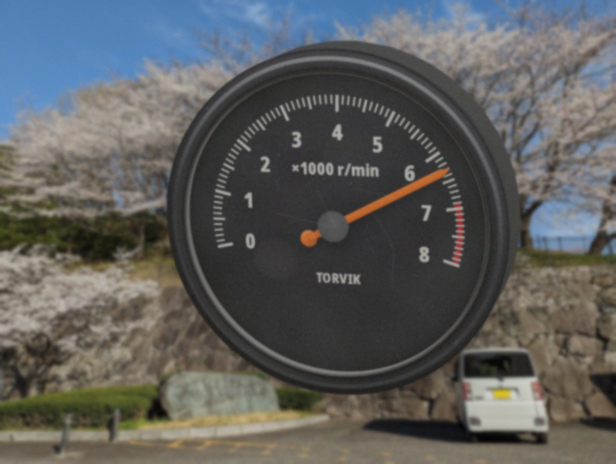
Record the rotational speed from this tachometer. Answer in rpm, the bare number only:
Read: 6300
